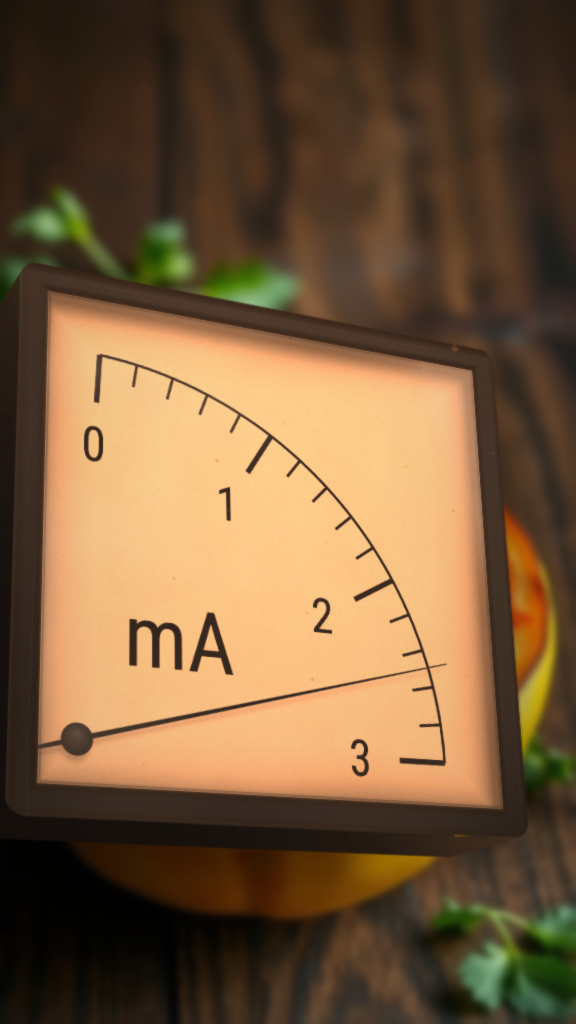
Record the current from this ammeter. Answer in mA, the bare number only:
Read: 2.5
